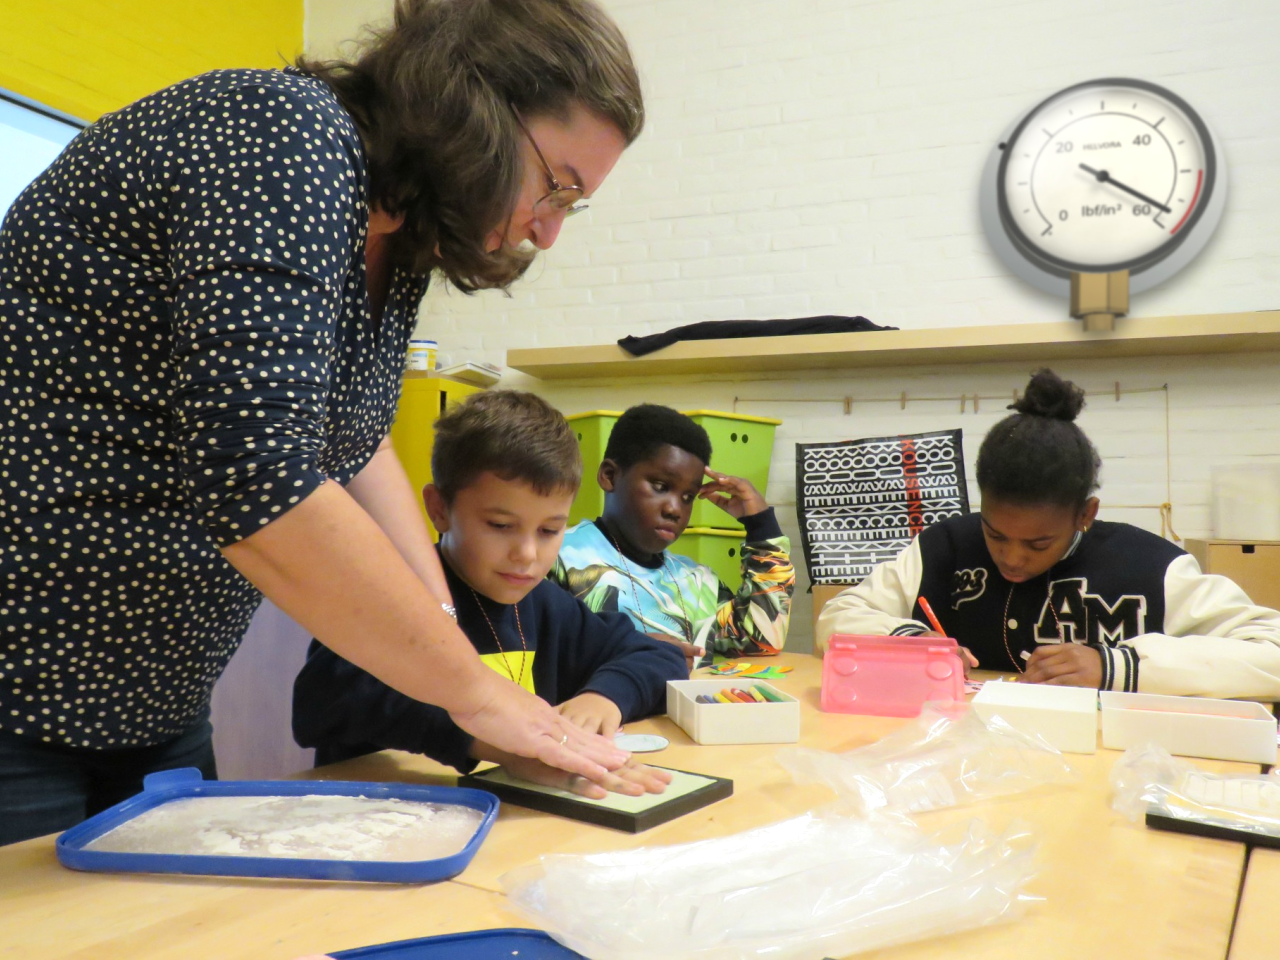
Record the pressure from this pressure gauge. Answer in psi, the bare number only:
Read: 57.5
